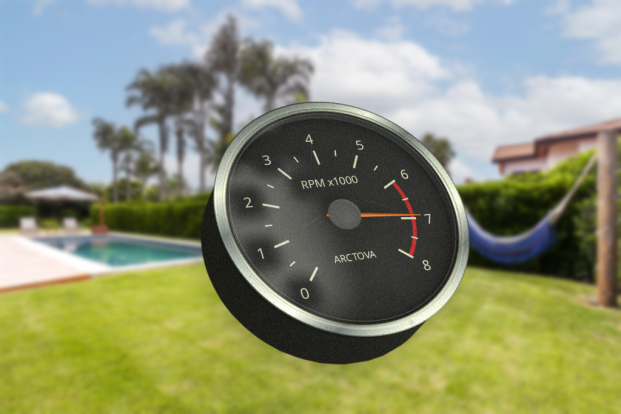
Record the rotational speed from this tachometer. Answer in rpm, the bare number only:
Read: 7000
